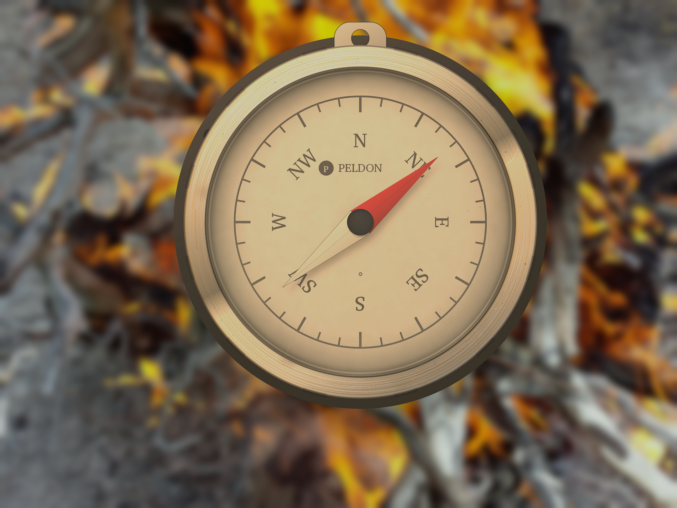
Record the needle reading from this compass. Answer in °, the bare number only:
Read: 50
